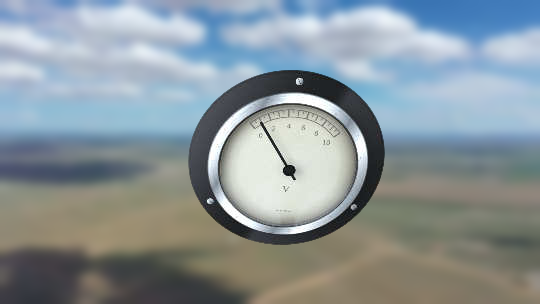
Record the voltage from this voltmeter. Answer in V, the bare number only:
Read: 1
